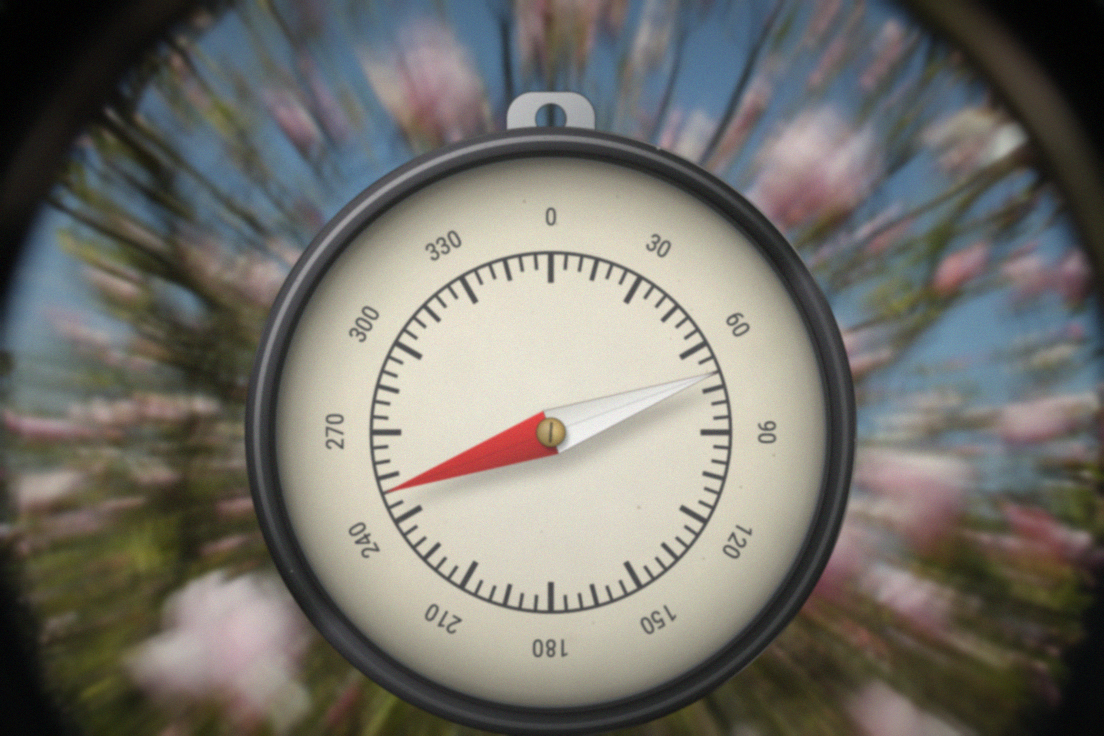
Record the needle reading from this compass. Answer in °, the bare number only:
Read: 250
